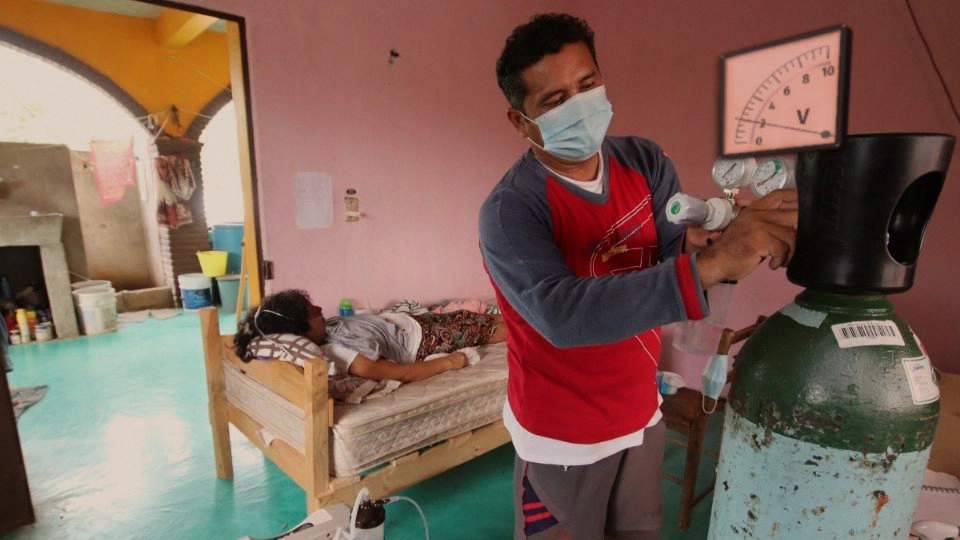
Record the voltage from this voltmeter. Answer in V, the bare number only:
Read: 2
